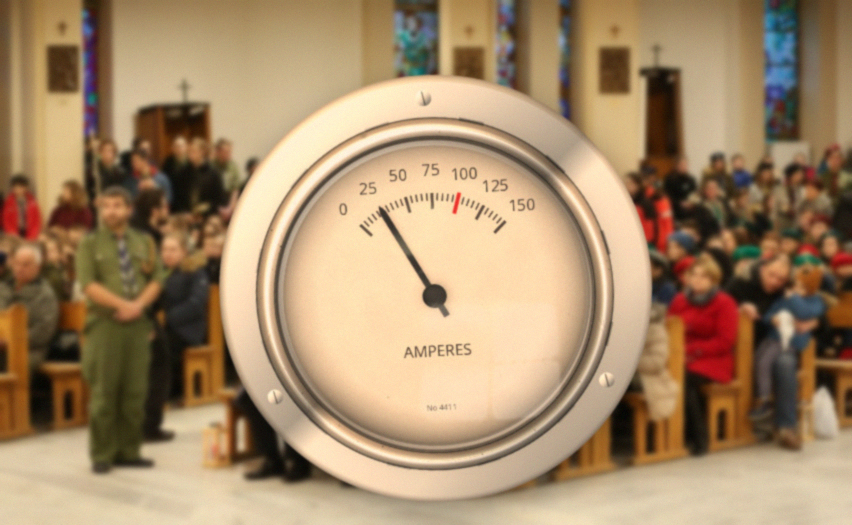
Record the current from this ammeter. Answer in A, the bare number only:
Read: 25
